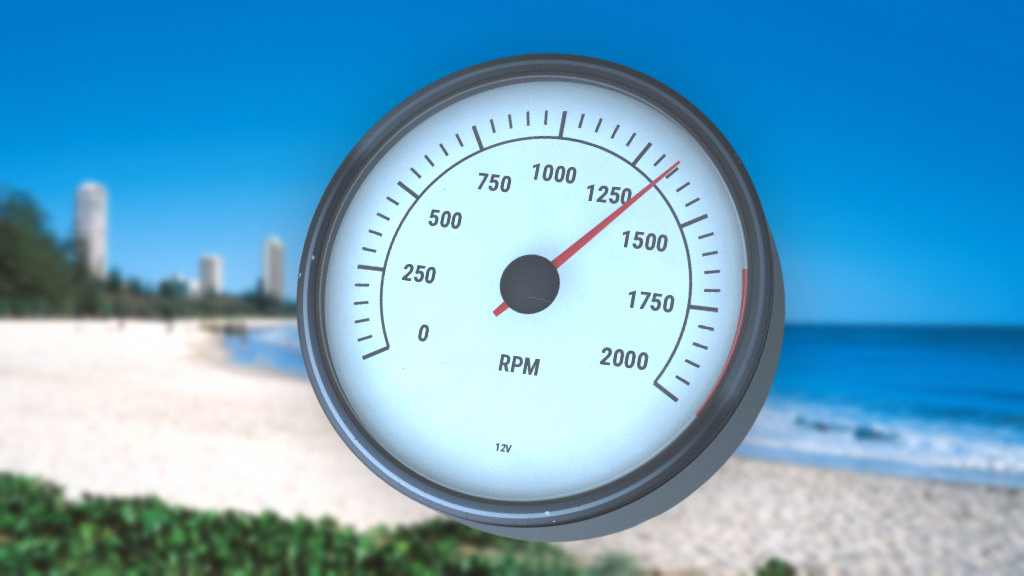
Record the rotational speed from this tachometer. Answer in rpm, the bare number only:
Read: 1350
